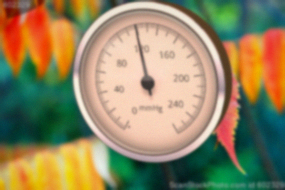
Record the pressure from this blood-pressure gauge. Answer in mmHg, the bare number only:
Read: 120
